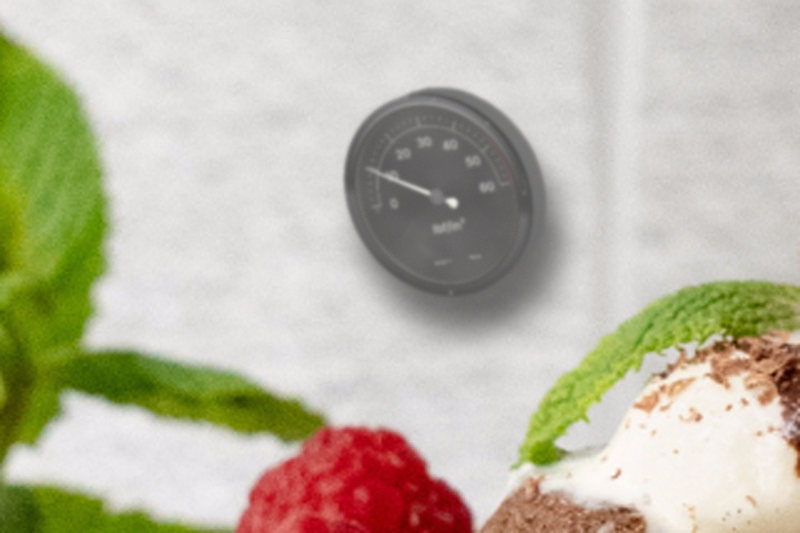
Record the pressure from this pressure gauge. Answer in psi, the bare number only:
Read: 10
